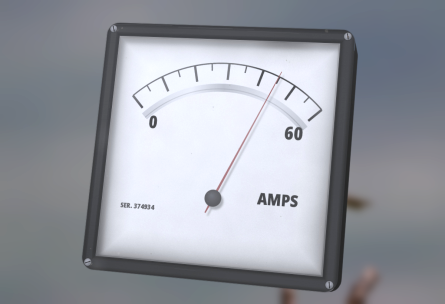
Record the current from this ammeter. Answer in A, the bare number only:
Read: 45
